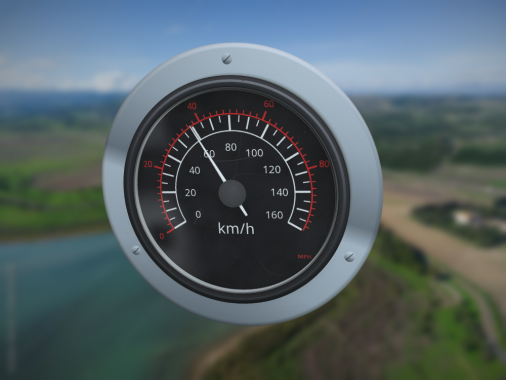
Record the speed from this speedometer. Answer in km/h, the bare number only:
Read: 60
